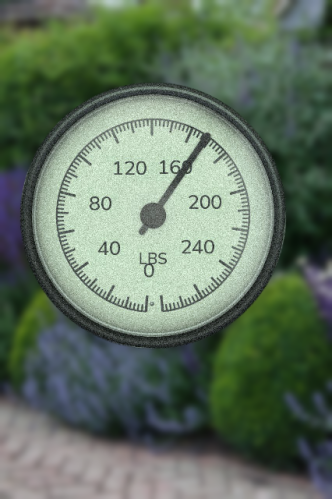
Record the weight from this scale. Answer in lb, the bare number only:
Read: 168
